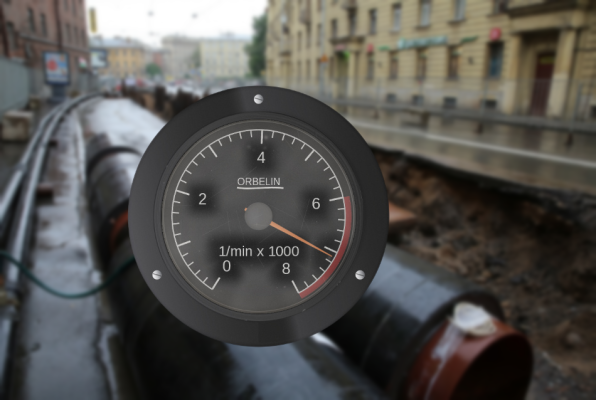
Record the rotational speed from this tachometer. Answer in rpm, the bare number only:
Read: 7100
